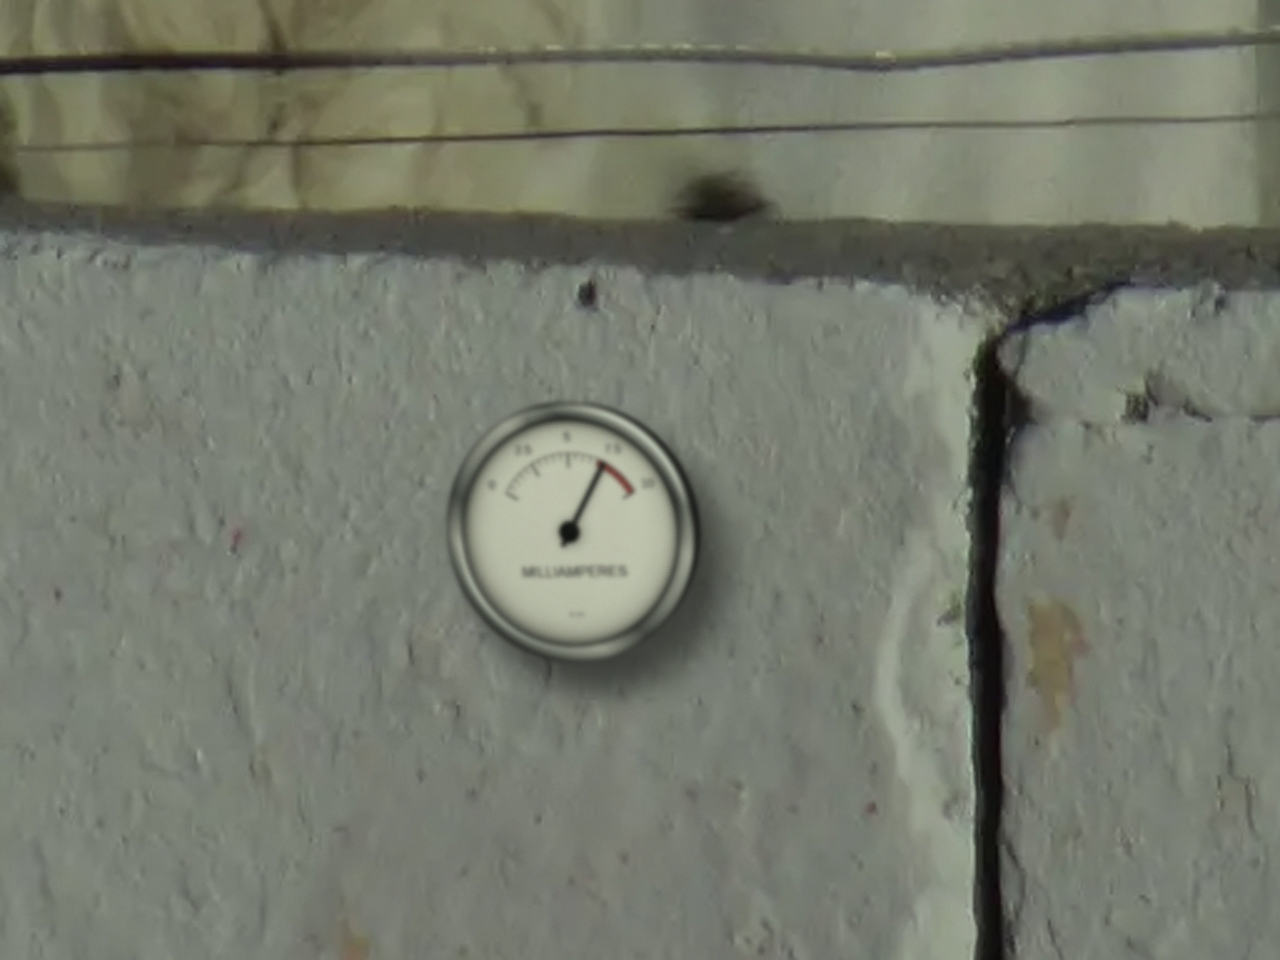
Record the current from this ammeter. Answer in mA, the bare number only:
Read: 7.5
